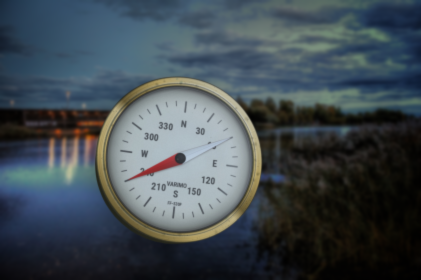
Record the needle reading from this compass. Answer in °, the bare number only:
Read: 240
